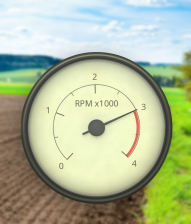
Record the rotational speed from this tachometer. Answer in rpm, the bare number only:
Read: 3000
